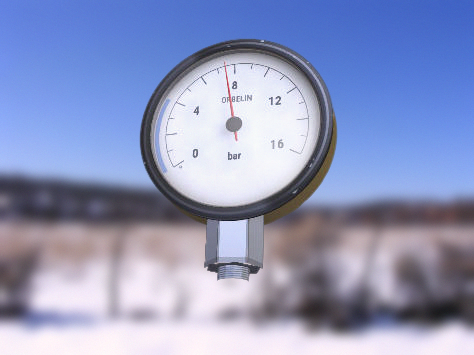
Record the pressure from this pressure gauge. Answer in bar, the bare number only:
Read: 7.5
